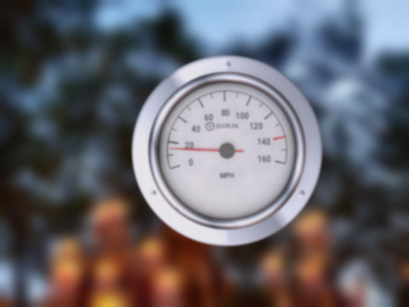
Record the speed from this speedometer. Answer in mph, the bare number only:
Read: 15
